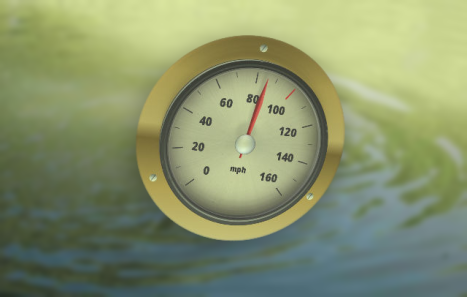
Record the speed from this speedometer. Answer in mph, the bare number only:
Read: 85
